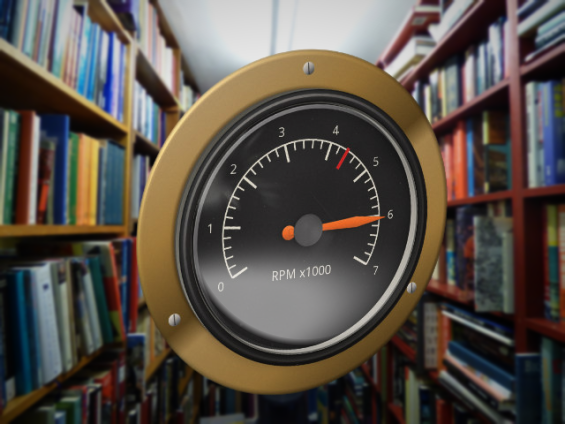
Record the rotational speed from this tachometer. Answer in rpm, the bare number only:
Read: 6000
